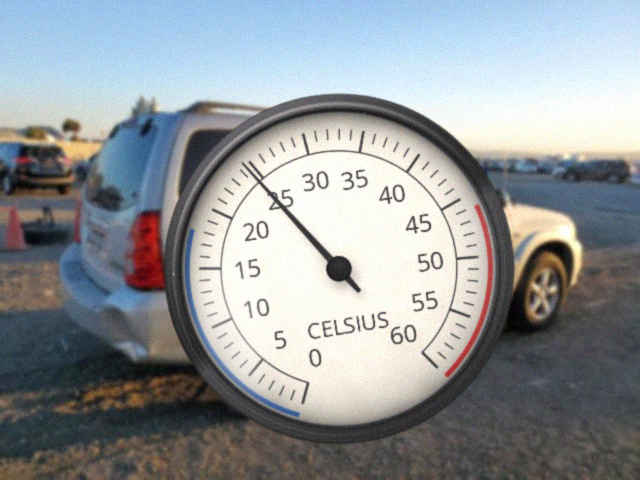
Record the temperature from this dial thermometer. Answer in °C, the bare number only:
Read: 24.5
